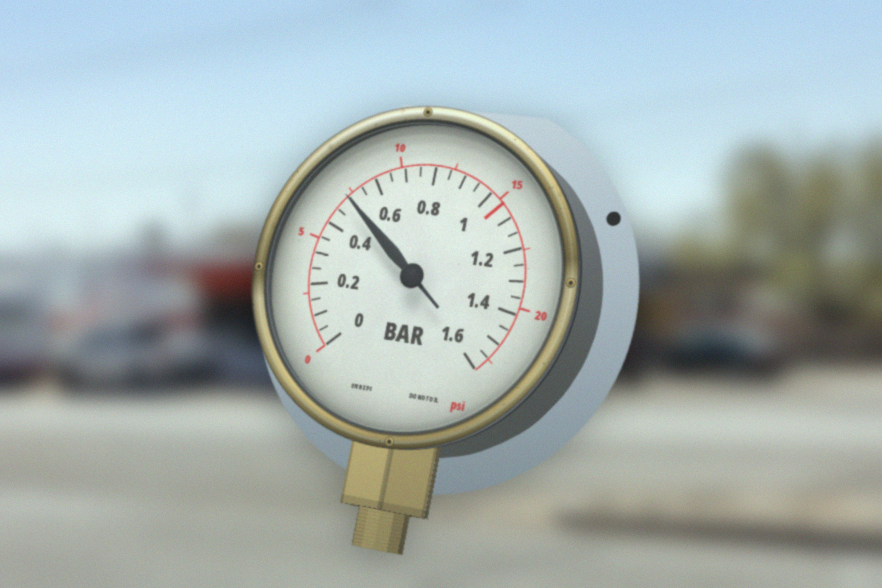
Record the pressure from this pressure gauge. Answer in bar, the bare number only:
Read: 0.5
